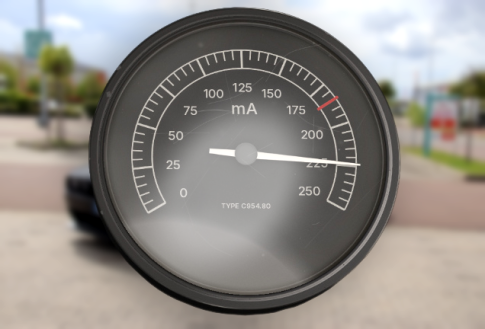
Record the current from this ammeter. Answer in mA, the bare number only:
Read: 225
